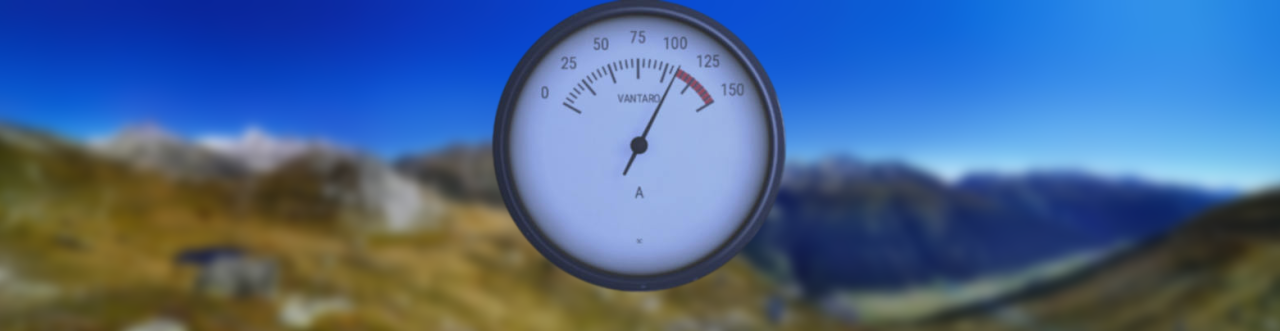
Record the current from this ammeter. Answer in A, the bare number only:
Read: 110
